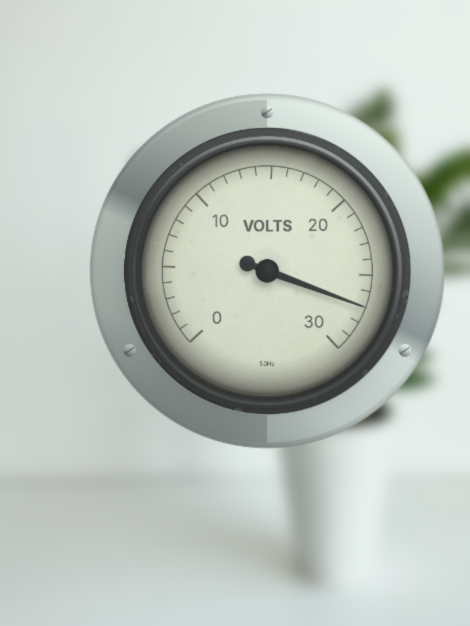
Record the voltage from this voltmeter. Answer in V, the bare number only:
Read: 27
